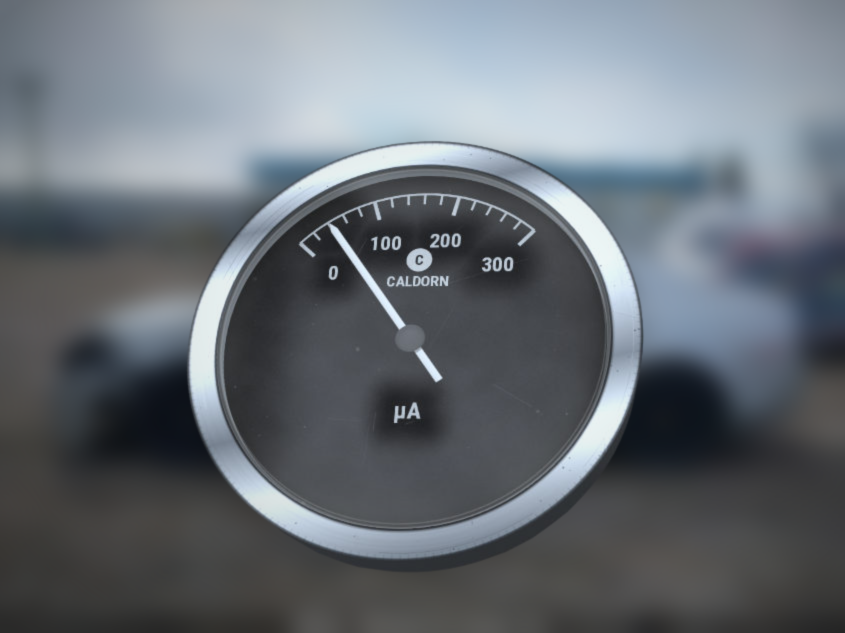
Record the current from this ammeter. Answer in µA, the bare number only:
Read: 40
